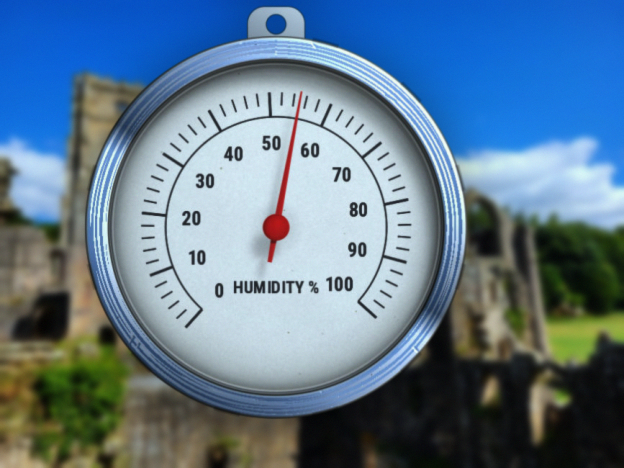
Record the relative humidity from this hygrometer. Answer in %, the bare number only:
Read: 55
